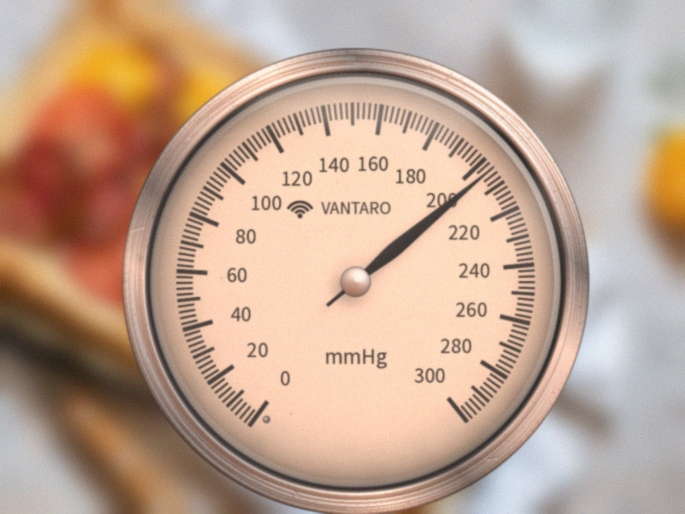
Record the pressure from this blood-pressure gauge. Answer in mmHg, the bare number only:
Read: 204
